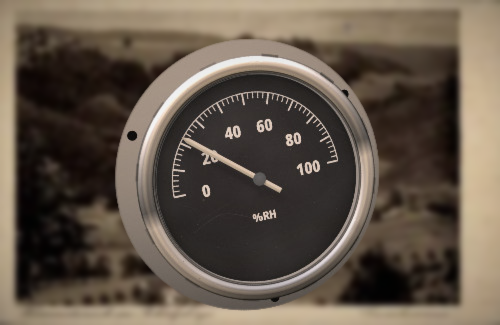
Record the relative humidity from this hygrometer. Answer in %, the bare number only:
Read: 22
